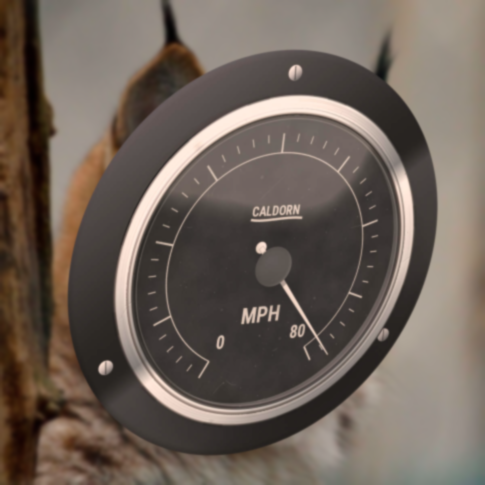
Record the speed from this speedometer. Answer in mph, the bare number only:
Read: 78
